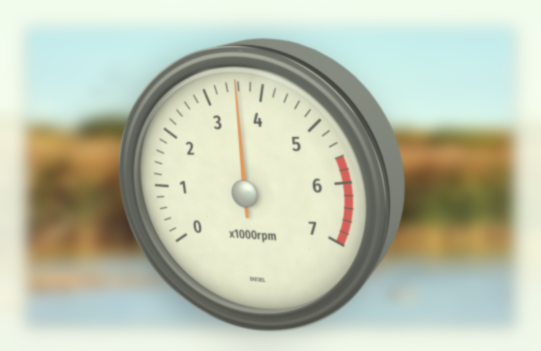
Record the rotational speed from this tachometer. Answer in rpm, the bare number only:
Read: 3600
